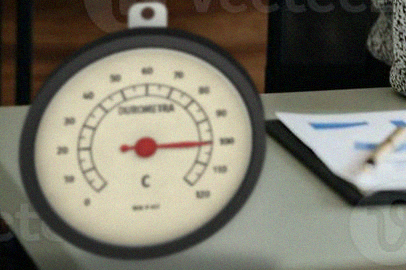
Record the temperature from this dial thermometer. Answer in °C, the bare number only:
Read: 100
